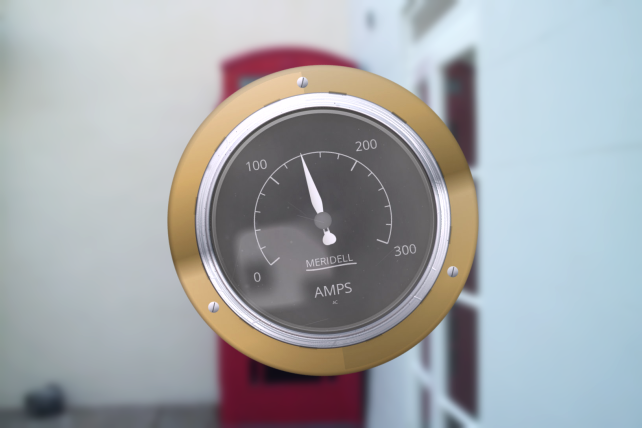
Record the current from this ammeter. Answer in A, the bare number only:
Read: 140
